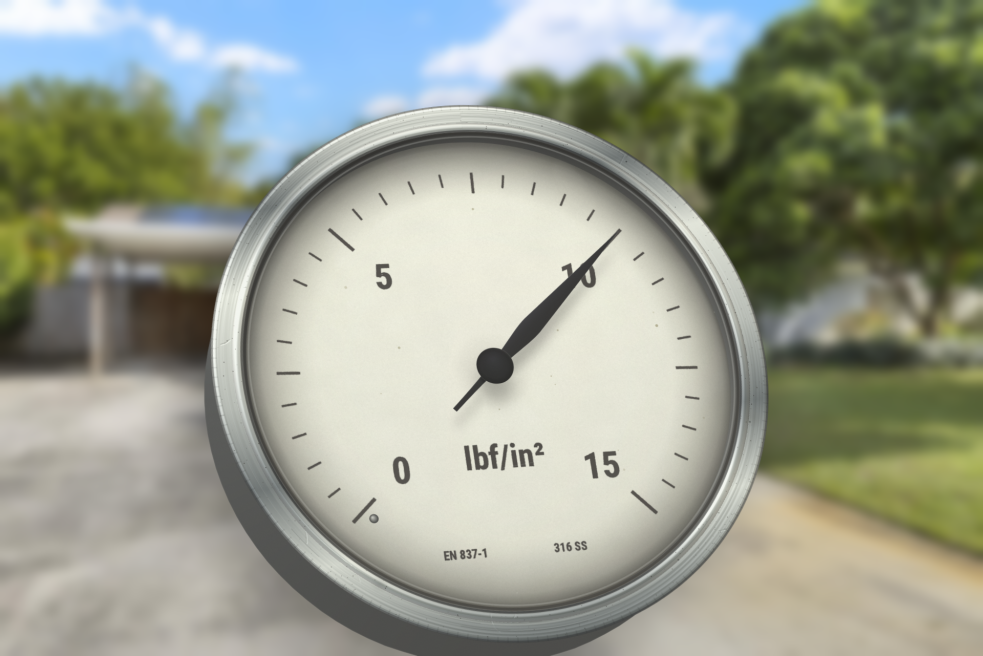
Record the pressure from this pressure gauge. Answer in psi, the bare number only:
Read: 10
